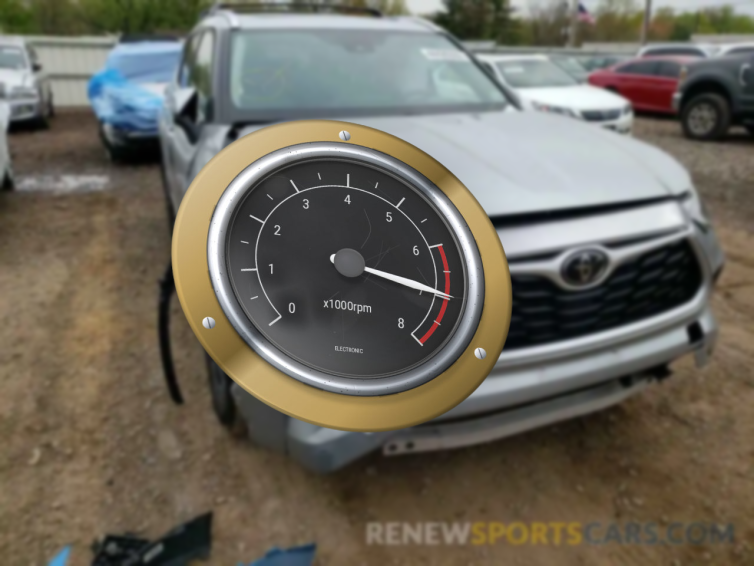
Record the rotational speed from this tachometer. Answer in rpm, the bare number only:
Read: 7000
